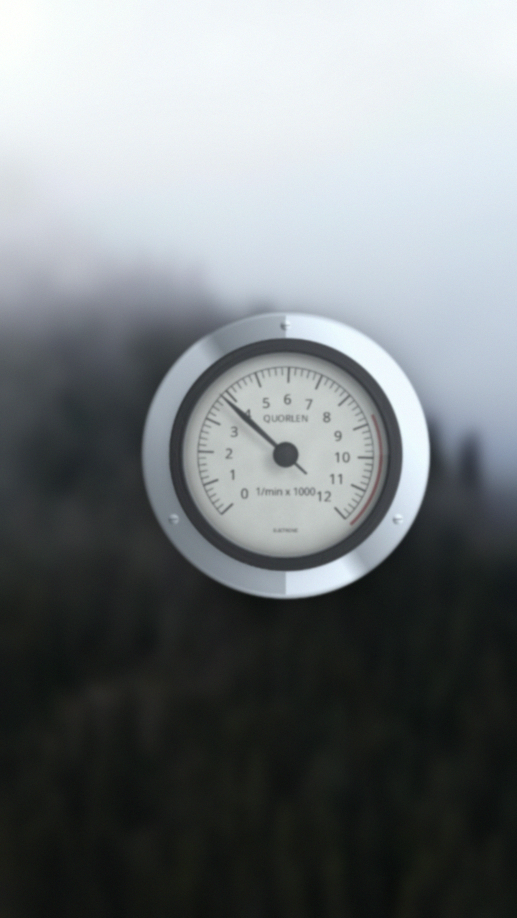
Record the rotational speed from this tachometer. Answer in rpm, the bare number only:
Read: 3800
